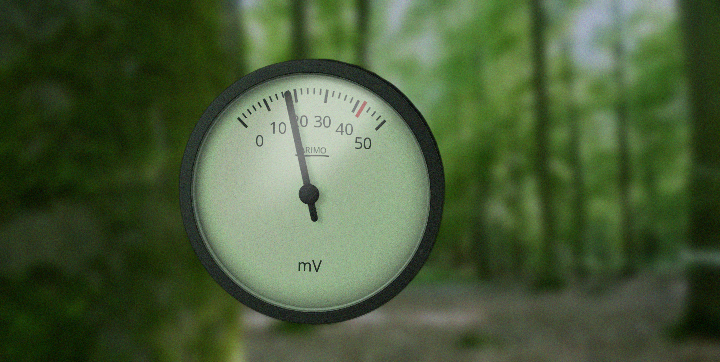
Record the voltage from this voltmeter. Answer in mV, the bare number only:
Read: 18
